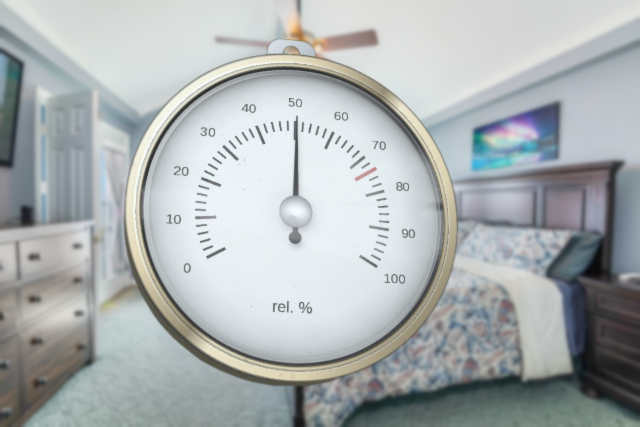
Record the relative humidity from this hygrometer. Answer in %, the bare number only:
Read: 50
